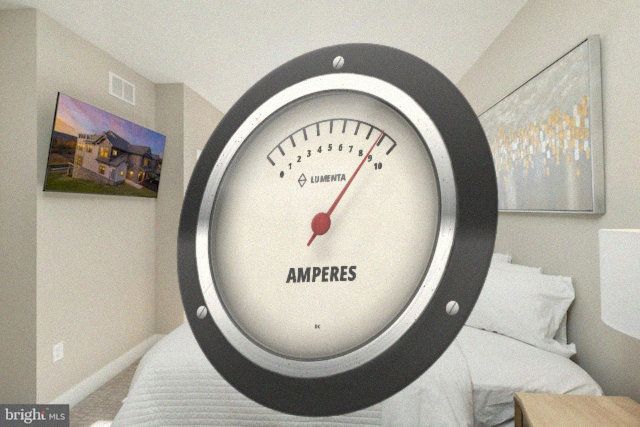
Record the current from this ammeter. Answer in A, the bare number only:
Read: 9
